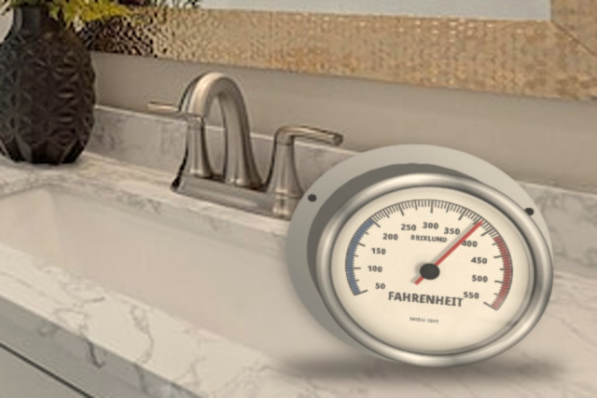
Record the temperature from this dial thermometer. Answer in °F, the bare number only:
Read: 375
